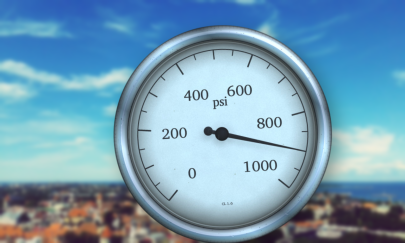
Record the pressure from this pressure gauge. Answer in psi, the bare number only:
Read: 900
